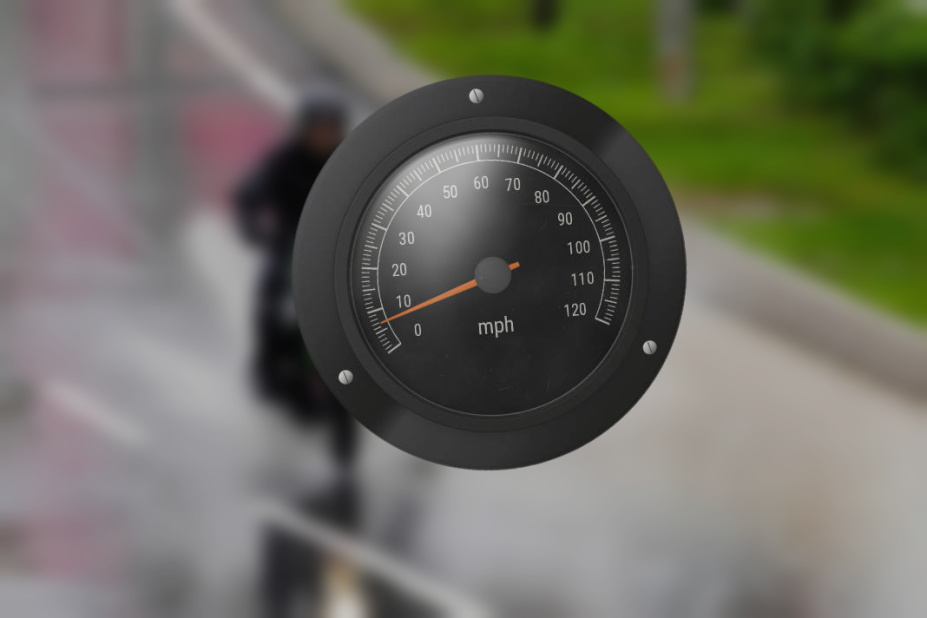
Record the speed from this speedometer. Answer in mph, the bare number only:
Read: 7
